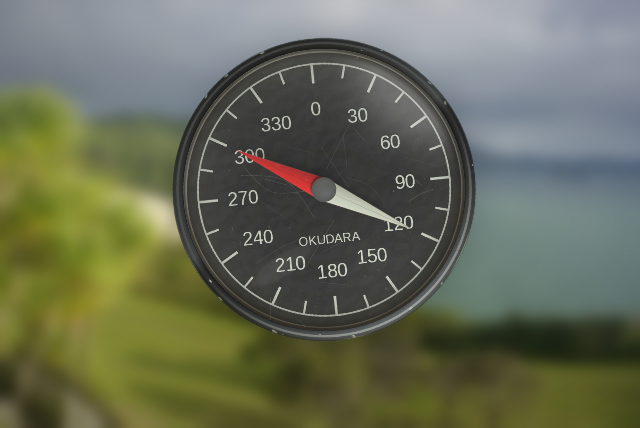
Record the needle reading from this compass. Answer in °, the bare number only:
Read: 300
